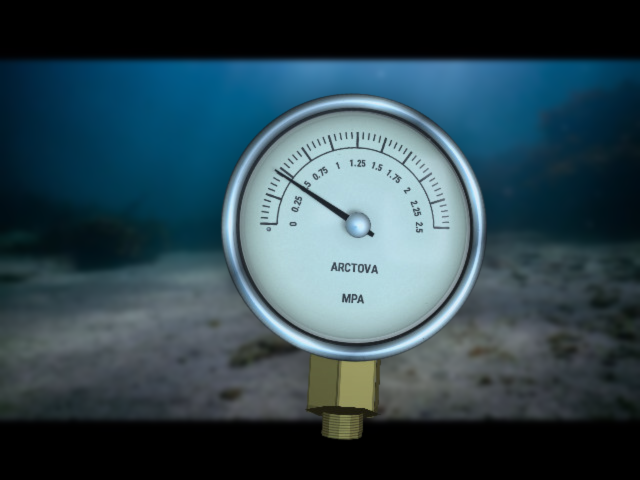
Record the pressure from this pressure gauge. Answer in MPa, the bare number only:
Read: 0.45
